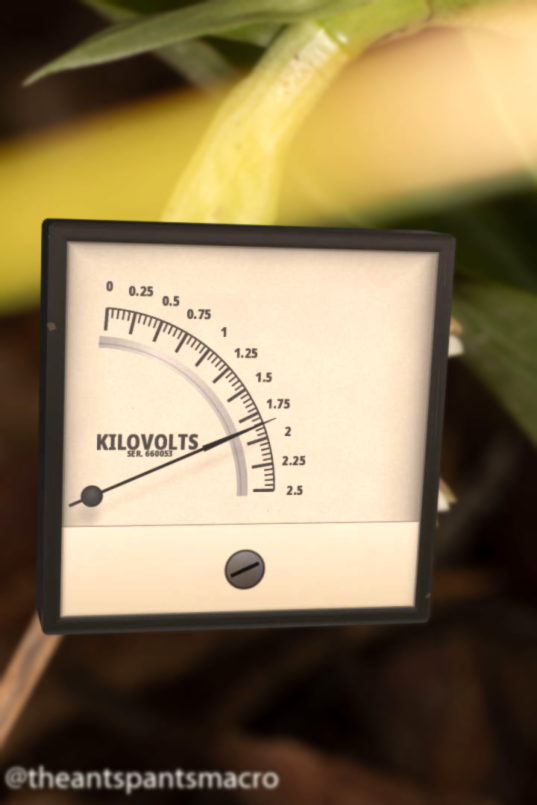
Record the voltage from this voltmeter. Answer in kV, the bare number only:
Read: 1.85
